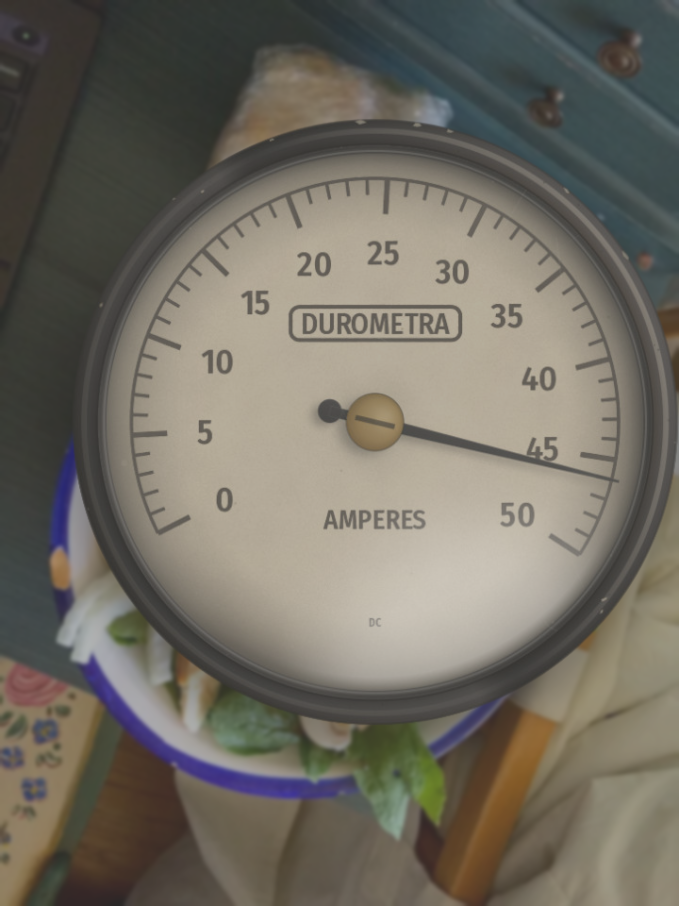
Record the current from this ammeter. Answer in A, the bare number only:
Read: 46
